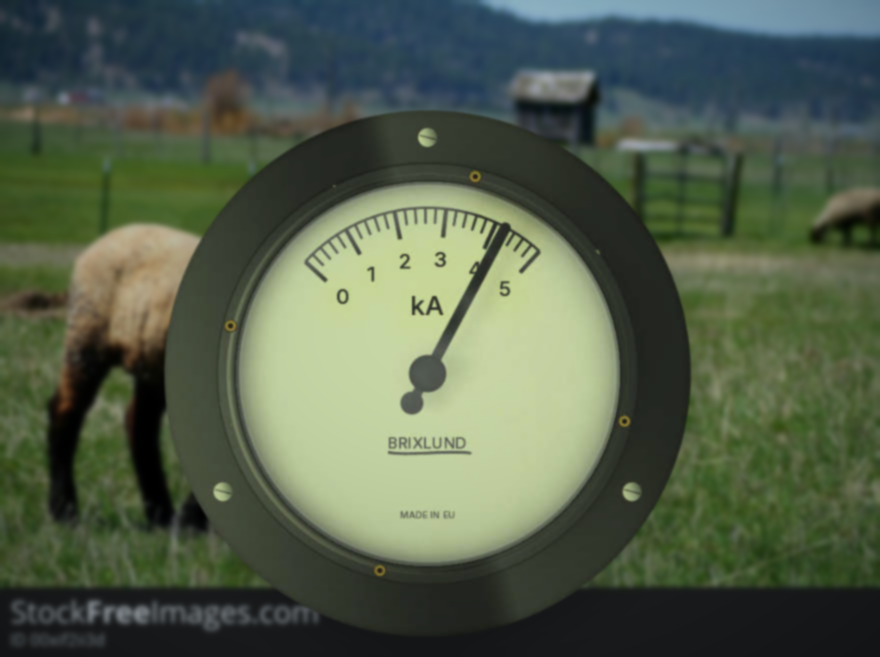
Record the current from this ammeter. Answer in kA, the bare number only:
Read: 4.2
